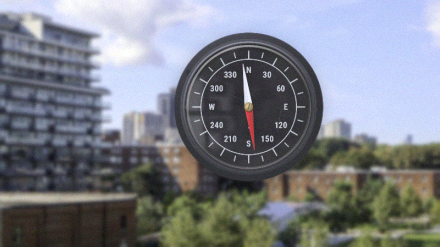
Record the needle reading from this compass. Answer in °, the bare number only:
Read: 172.5
